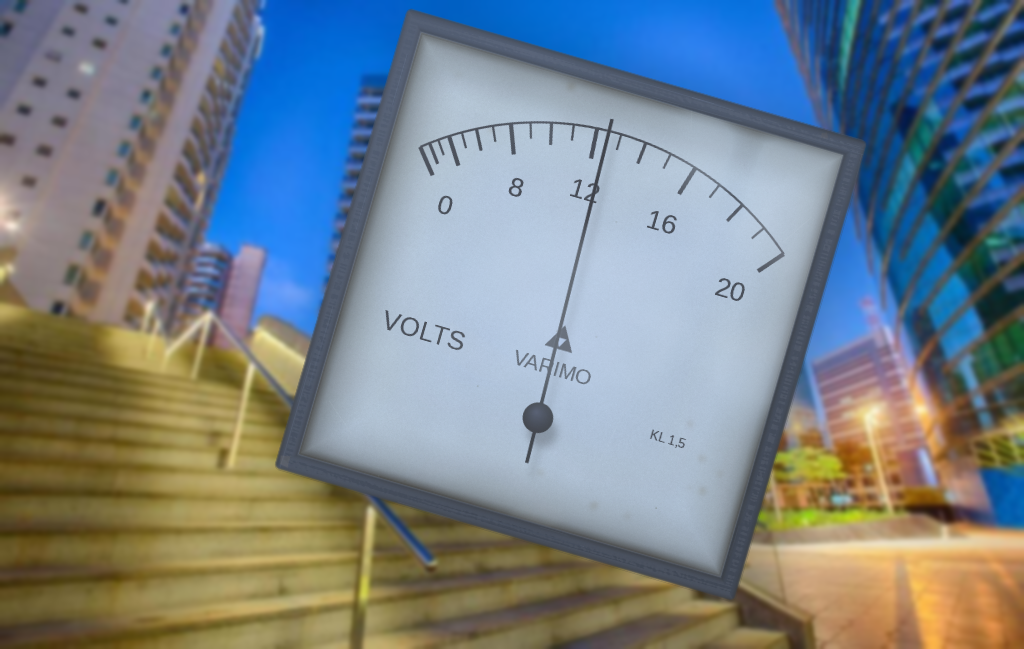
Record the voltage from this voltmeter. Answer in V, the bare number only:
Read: 12.5
